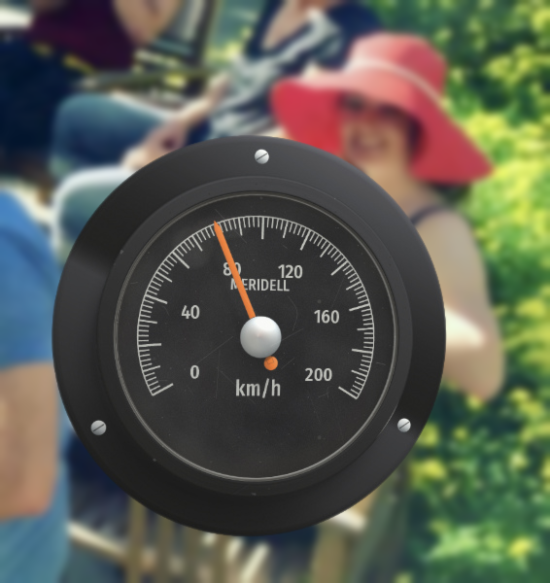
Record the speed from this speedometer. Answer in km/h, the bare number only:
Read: 80
